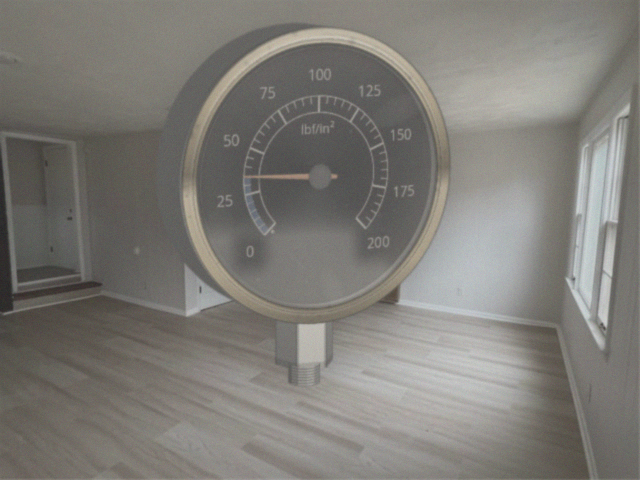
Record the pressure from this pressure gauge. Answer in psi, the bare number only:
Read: 35
